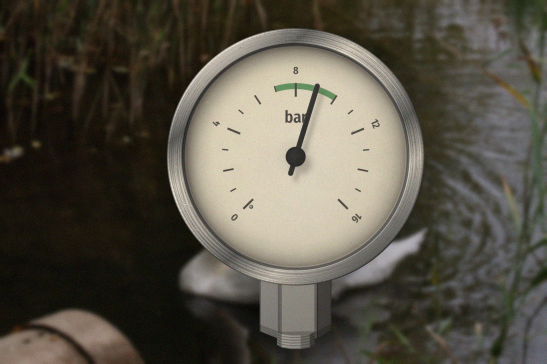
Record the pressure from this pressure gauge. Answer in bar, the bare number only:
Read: 9
